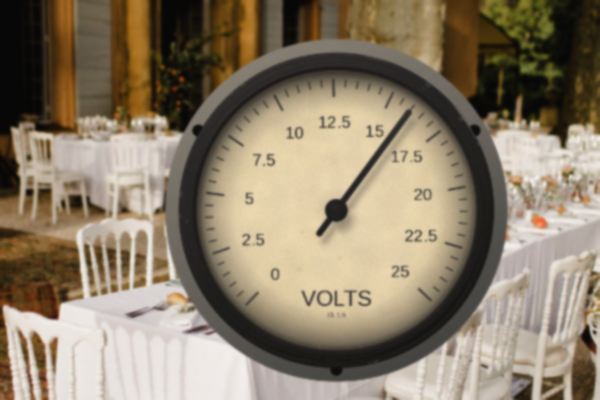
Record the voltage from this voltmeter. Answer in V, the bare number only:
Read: 16
